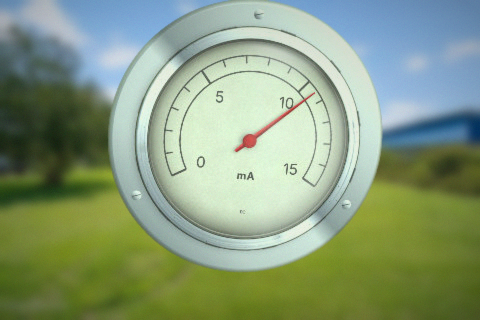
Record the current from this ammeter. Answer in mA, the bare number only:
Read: 10.5
